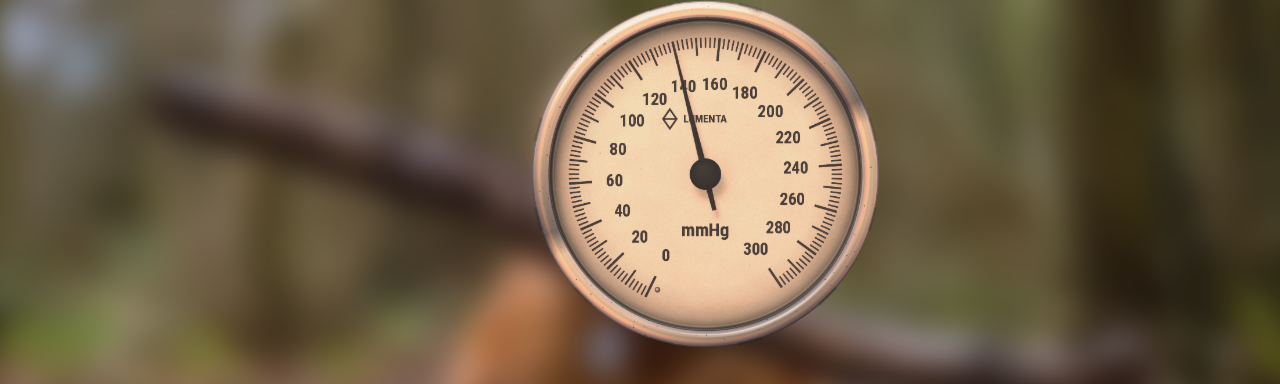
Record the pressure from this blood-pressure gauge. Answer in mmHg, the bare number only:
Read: 140
